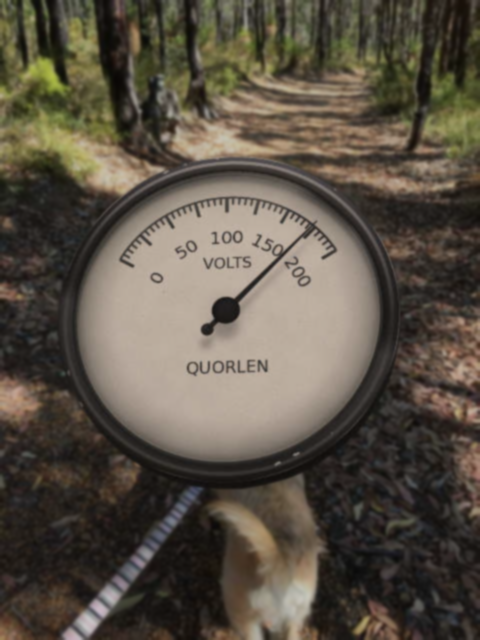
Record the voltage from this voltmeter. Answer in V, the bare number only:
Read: 175
